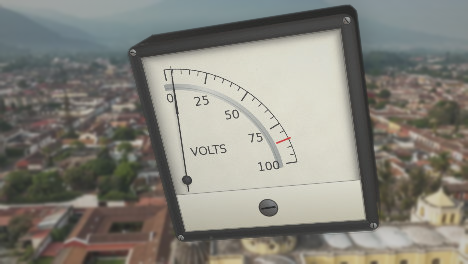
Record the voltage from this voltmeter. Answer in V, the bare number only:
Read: 5
